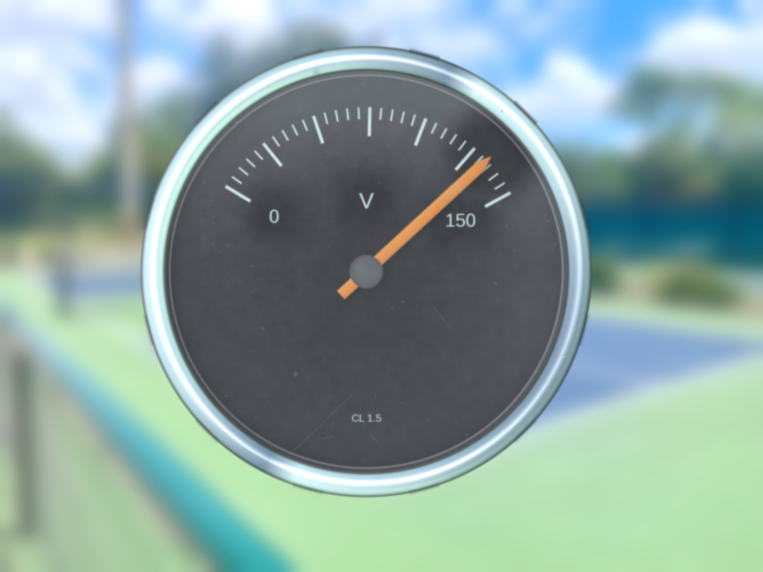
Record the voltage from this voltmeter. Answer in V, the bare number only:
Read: 132.5
